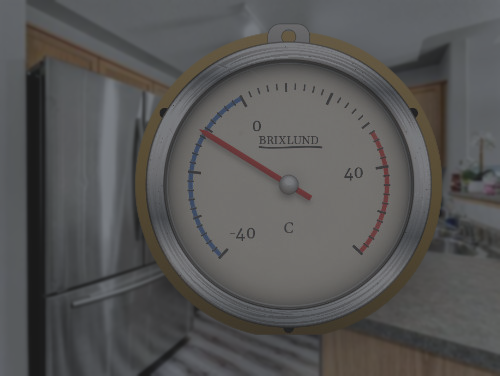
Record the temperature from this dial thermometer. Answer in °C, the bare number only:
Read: -11
